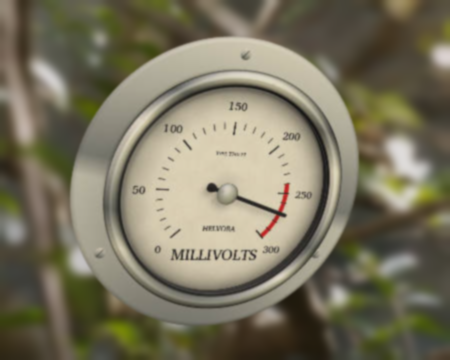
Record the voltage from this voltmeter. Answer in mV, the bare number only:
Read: 270
